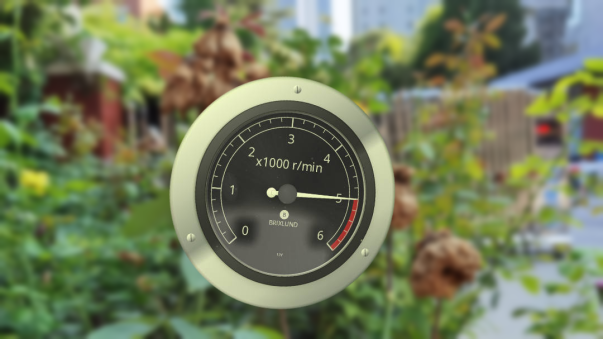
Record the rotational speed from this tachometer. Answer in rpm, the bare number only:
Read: 5000
